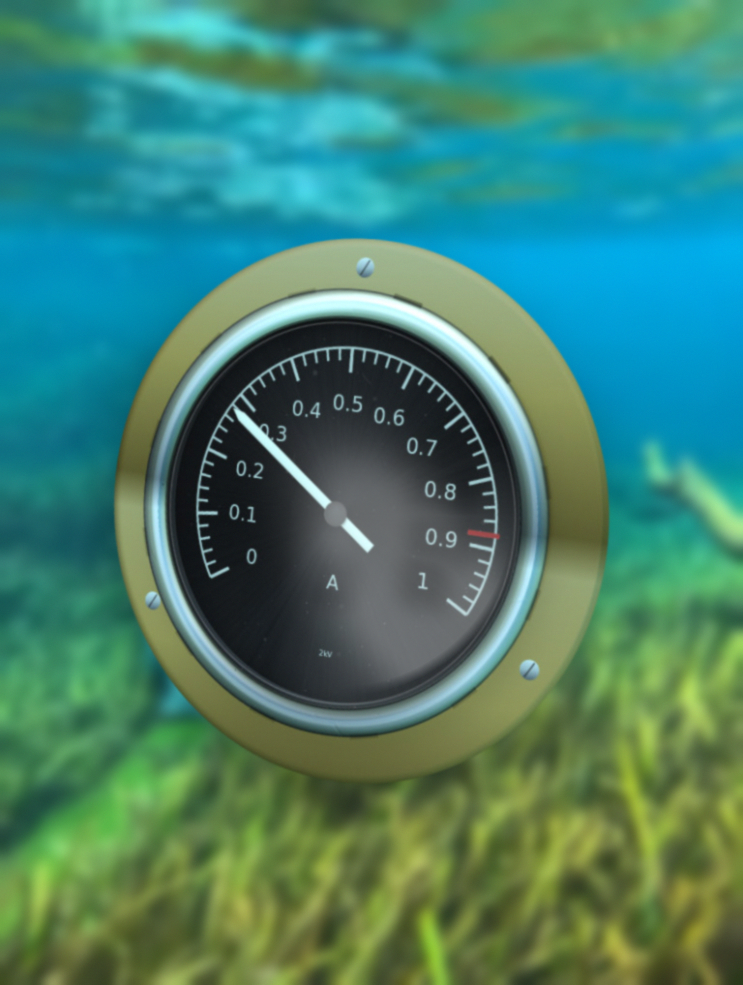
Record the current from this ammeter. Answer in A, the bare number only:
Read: 0.28
